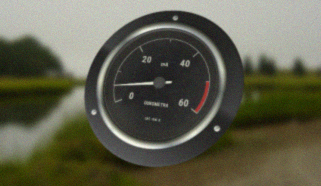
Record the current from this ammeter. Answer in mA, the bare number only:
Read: 5
